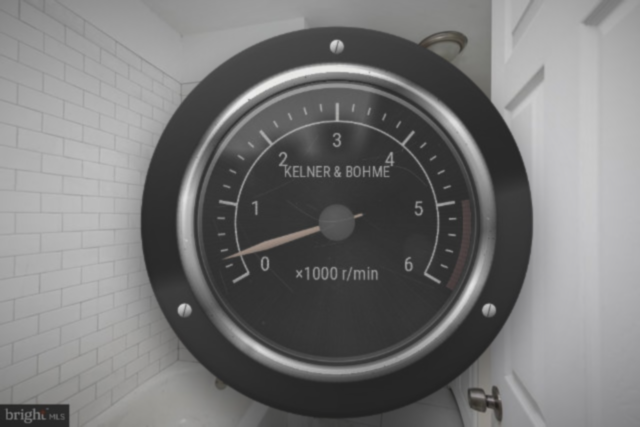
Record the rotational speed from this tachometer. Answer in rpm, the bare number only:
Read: 300
